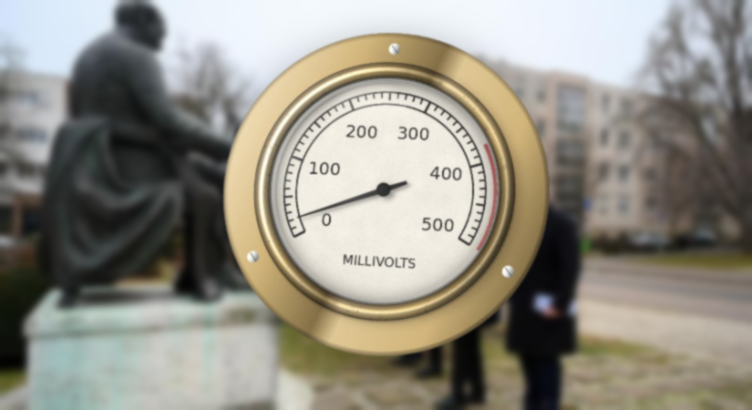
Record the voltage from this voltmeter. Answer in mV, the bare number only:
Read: 20
